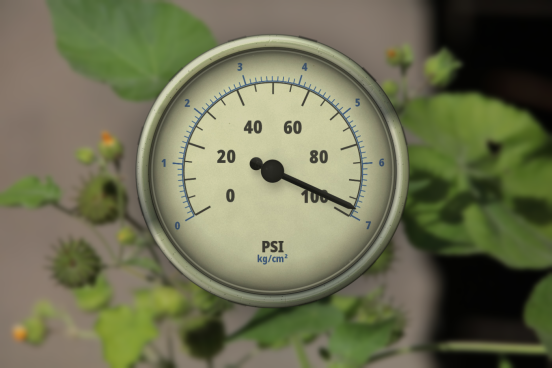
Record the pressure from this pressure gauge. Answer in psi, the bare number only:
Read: 97.5
